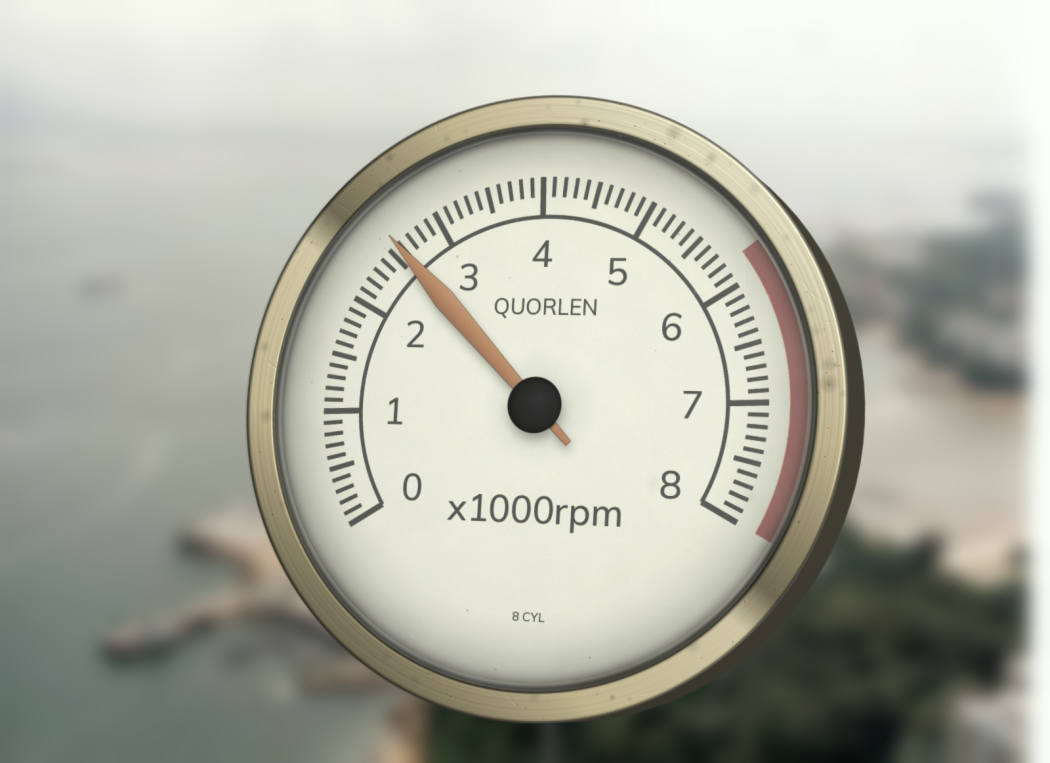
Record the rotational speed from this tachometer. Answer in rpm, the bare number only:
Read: 2600
